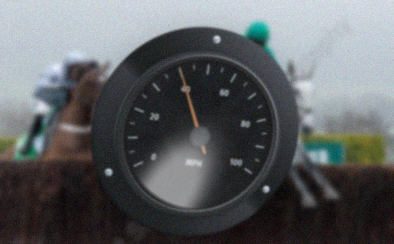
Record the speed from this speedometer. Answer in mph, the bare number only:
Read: 40
